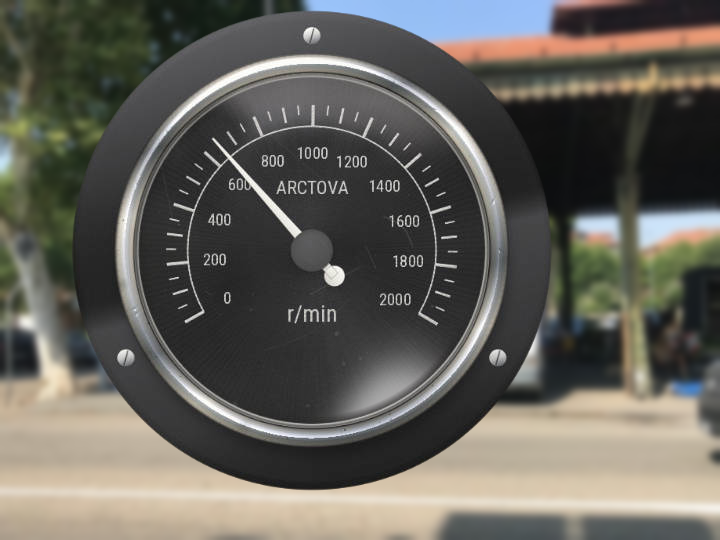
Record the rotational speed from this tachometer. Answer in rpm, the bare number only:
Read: 650
